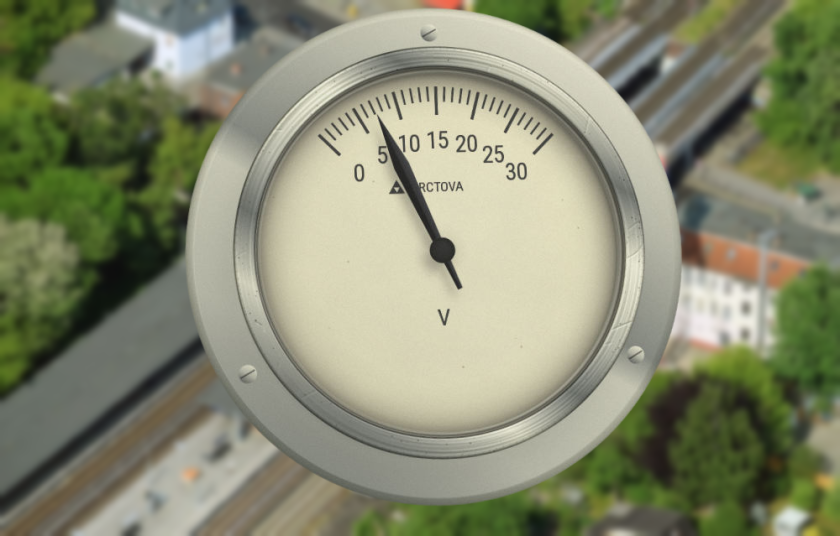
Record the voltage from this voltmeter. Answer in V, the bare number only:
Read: 7
